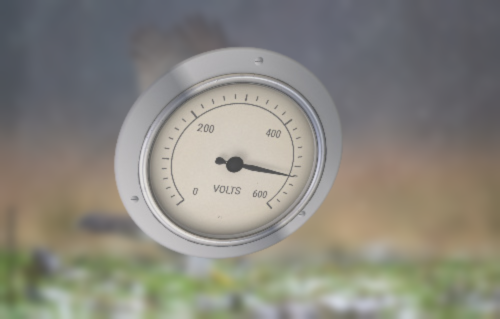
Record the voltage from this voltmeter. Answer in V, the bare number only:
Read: 520
